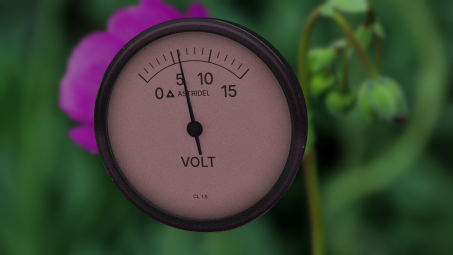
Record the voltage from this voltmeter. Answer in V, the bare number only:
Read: 6
